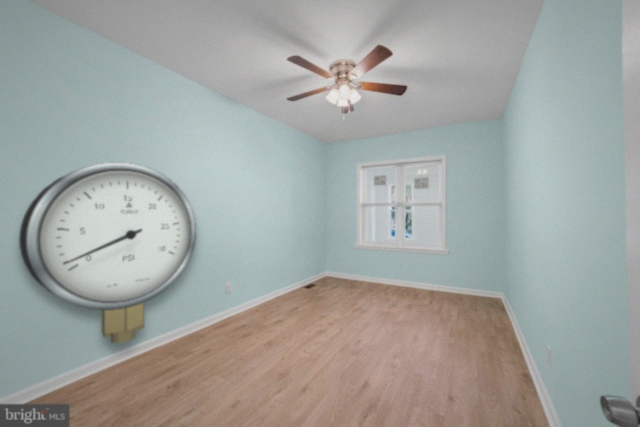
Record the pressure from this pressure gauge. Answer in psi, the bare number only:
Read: 1
